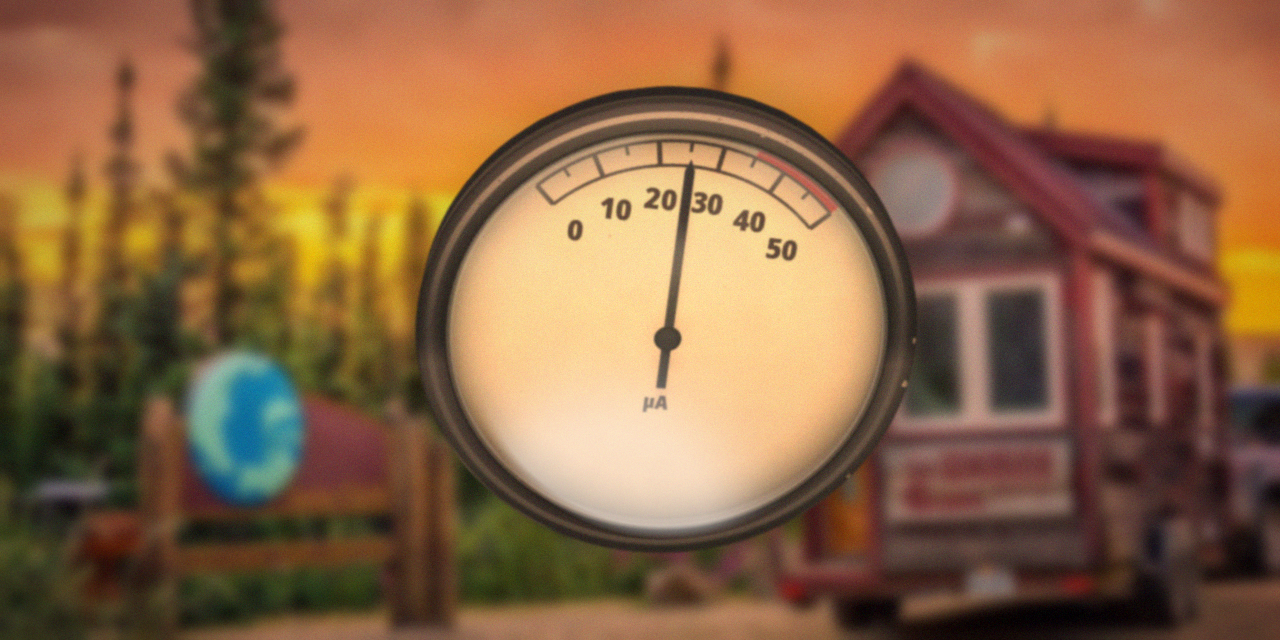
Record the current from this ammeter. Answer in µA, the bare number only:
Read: 25
